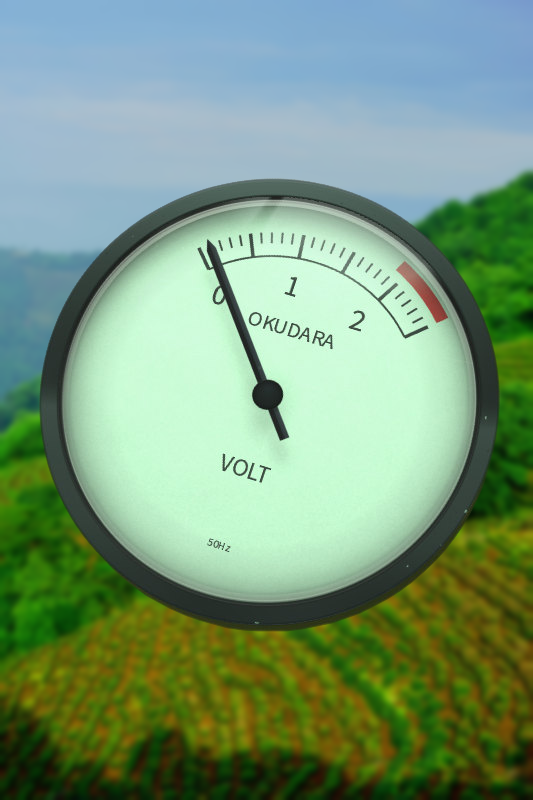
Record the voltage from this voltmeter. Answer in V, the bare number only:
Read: 0.1
